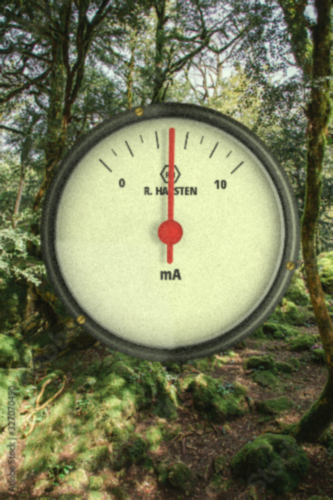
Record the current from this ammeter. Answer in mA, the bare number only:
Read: 5
